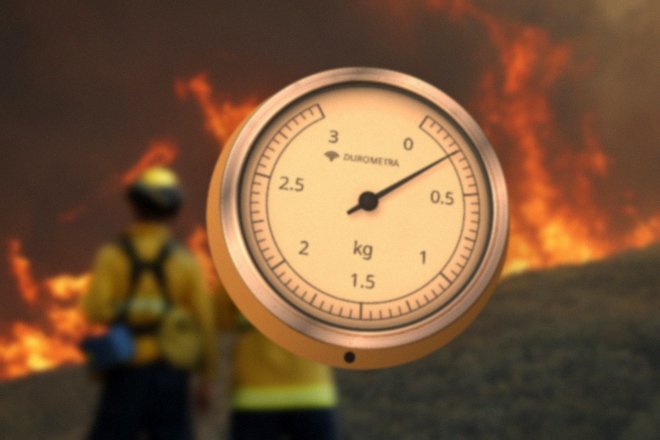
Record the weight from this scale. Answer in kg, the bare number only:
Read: 0.25
